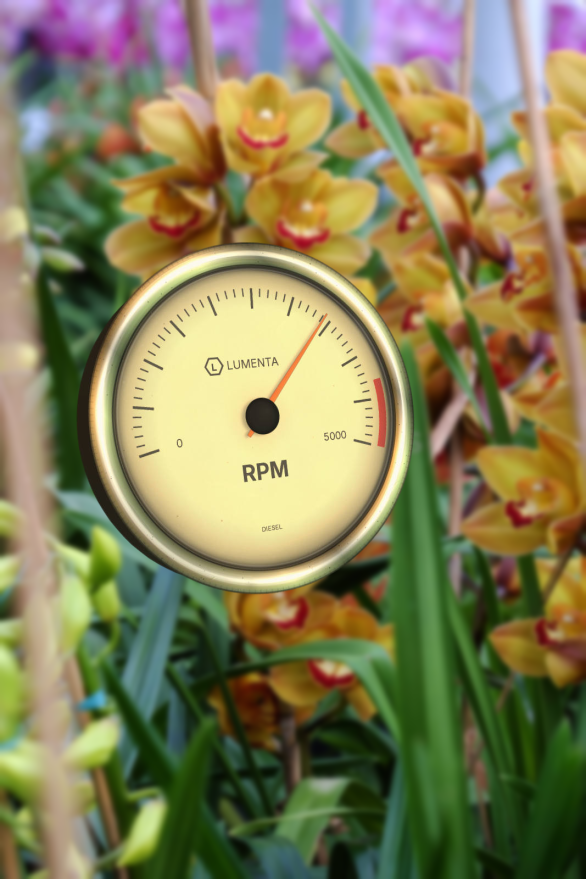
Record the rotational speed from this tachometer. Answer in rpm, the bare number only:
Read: 3400
